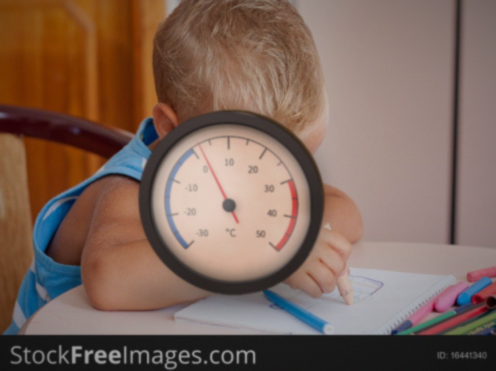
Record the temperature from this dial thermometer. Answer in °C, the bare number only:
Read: 2.5
